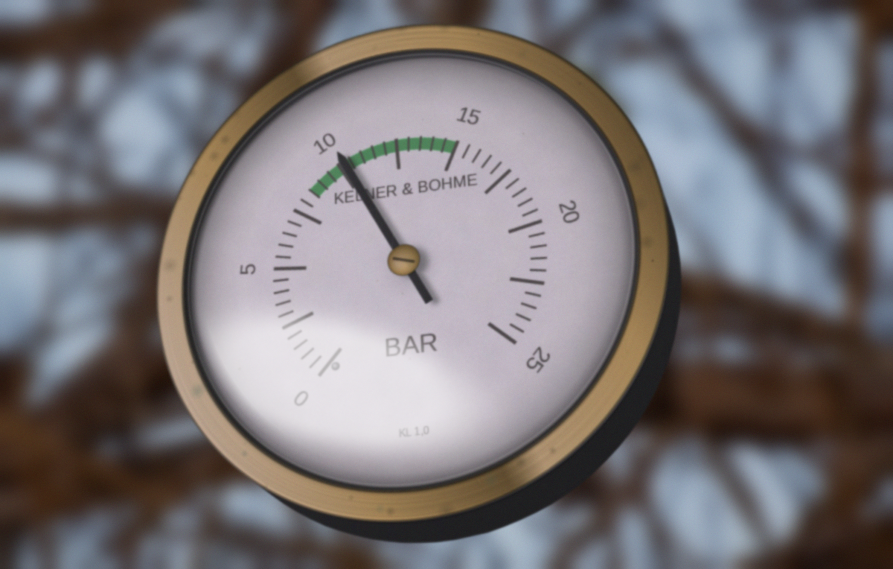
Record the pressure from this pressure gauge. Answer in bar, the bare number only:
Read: 10.25
